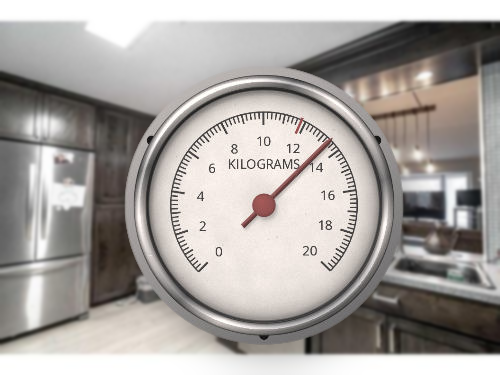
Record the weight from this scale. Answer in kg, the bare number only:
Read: 13.4
